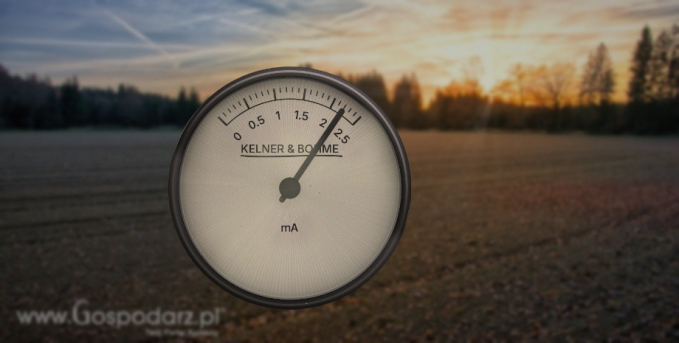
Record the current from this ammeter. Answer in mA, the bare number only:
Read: 2.2
